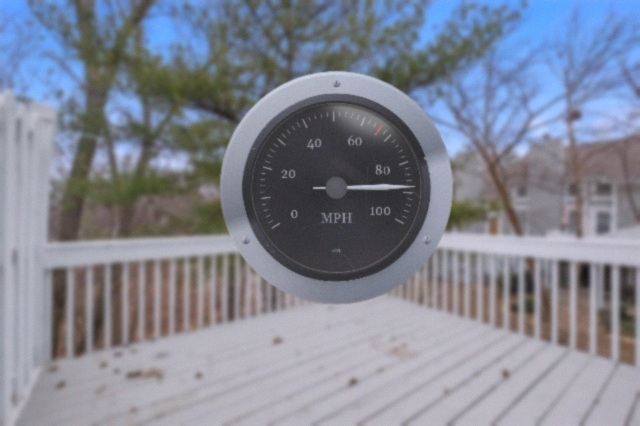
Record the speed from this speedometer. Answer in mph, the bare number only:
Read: 88
